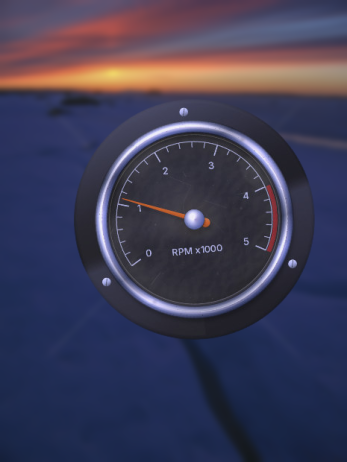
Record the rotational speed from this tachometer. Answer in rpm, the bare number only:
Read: 1100
